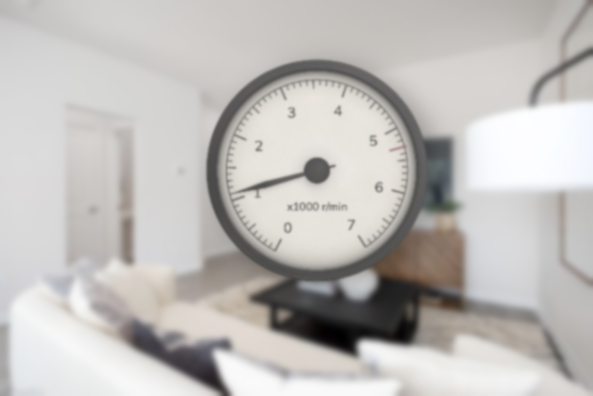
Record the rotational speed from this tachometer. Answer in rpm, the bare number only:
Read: 1100
